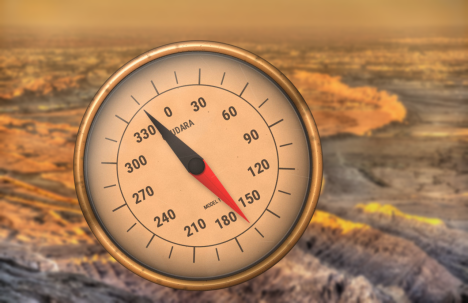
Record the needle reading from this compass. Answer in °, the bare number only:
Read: 165
